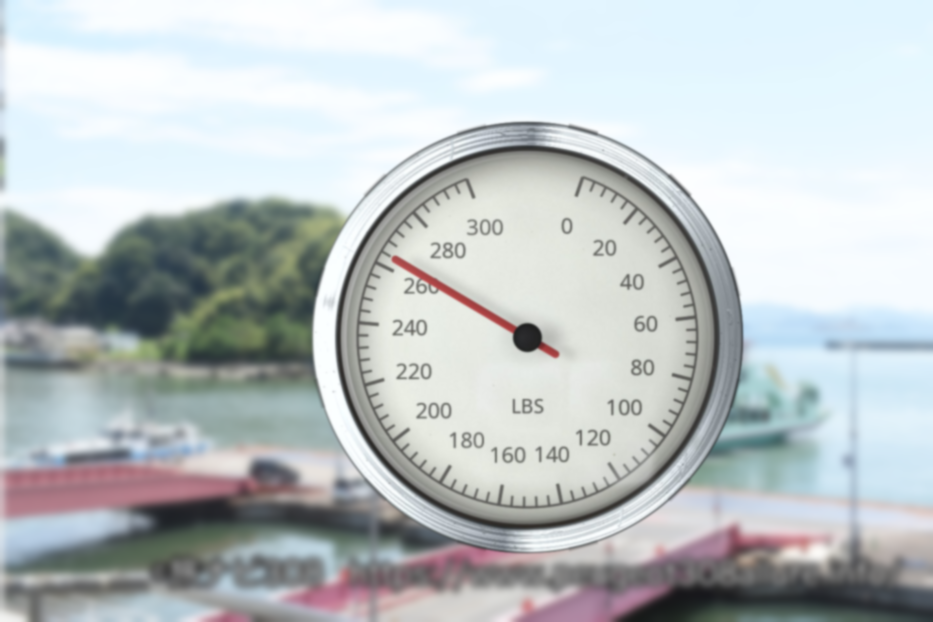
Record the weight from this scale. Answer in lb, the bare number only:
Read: 264
